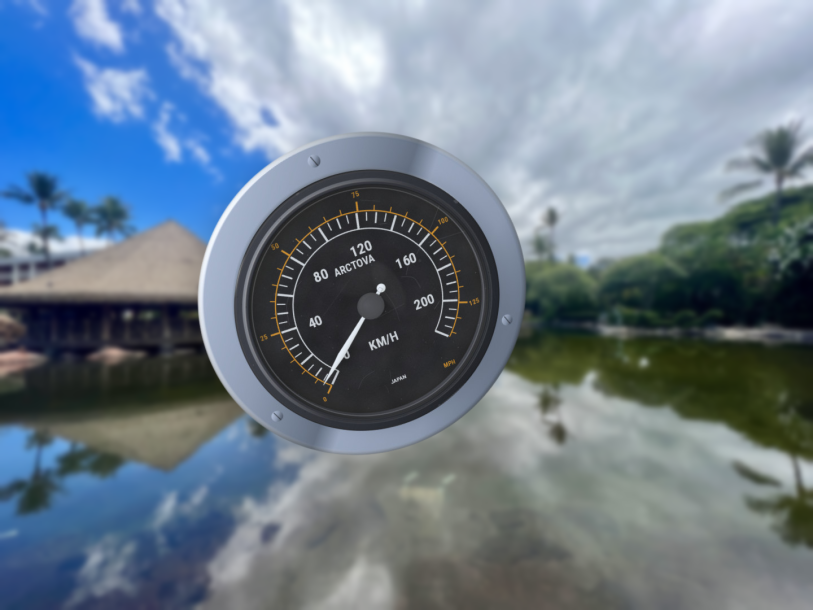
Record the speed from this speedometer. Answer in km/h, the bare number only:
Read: 5
